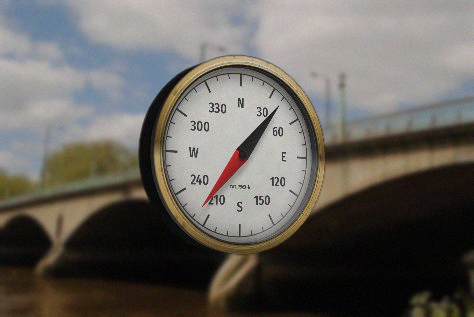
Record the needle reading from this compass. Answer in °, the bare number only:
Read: 220
